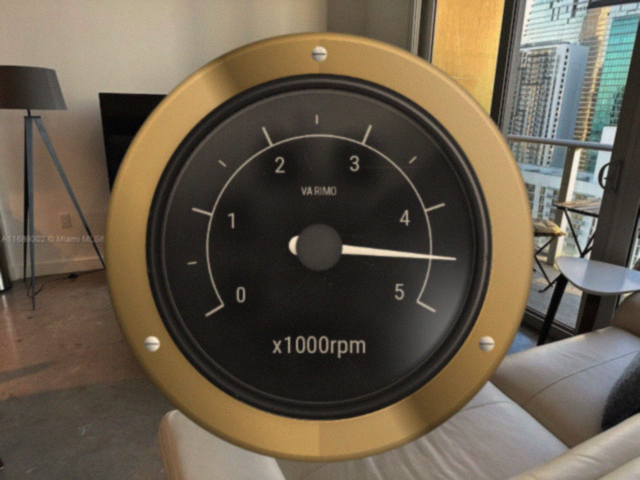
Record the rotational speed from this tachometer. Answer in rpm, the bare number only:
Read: 4500
